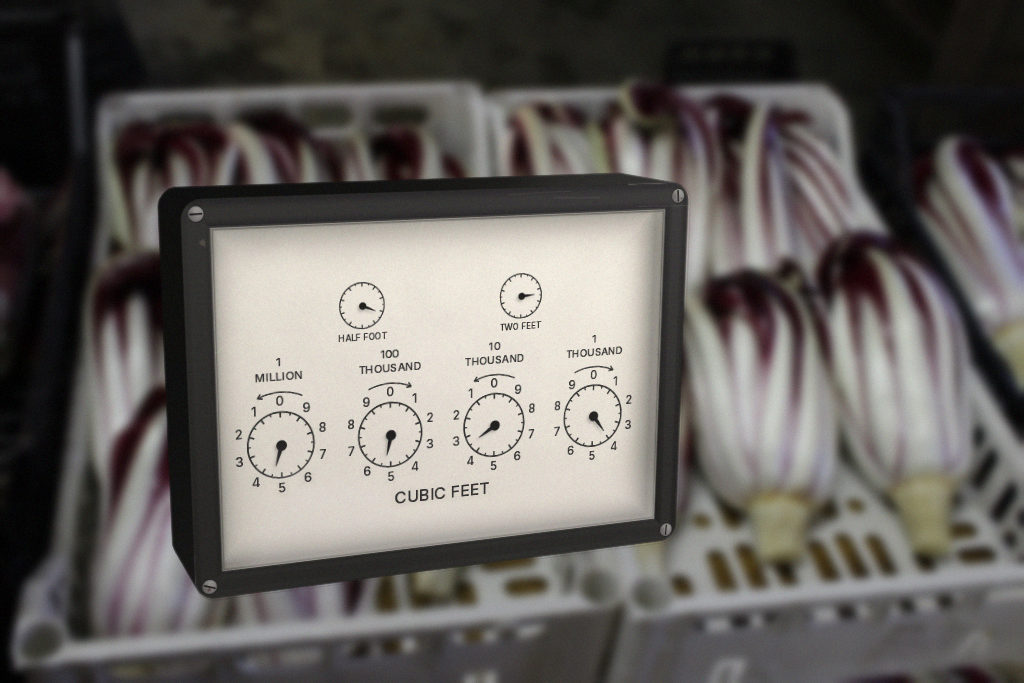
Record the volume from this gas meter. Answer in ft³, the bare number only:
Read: 453400
